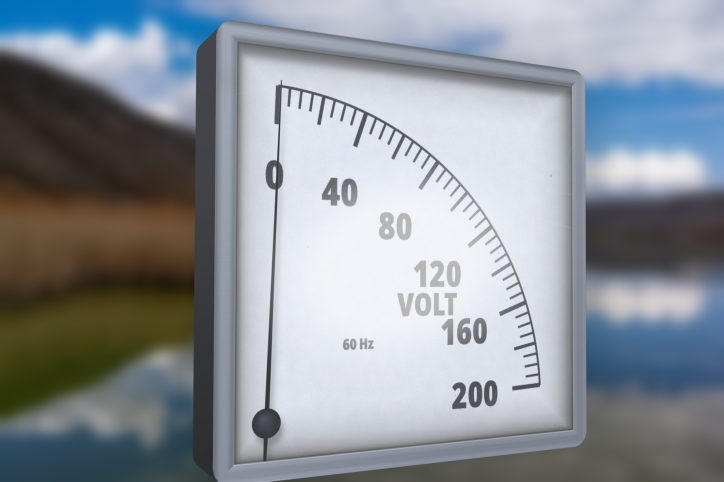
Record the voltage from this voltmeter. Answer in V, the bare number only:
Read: 0
